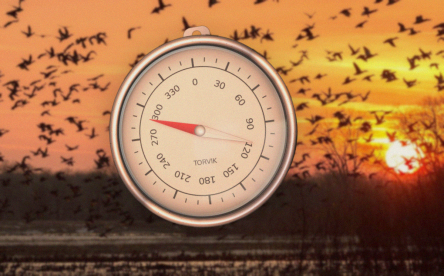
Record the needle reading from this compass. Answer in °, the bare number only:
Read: 290
